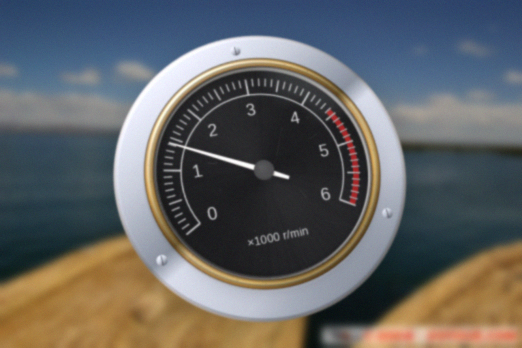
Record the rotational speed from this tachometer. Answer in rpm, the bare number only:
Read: 1400
